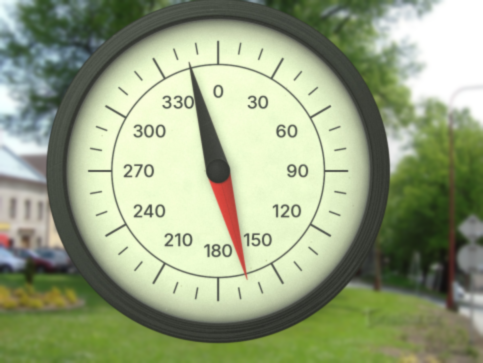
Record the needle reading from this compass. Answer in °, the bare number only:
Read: 165
